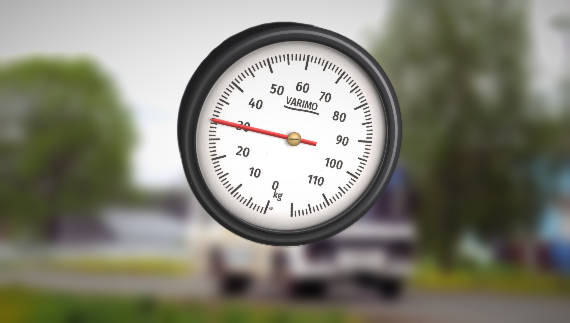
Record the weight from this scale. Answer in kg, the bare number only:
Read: 30
